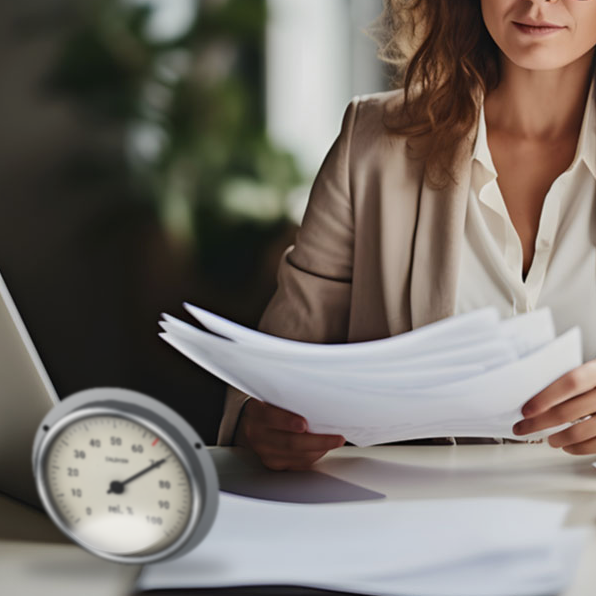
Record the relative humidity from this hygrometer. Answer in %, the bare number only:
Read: 70
